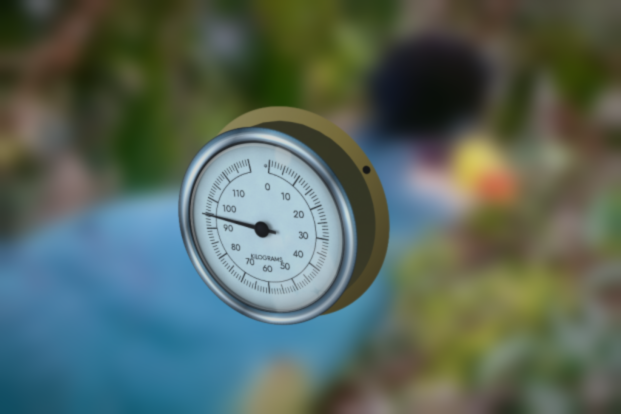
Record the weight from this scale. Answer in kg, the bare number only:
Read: 95
